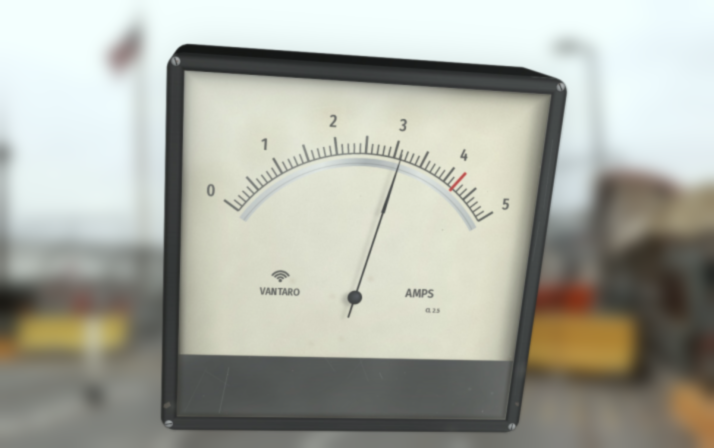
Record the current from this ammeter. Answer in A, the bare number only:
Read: 3.1
